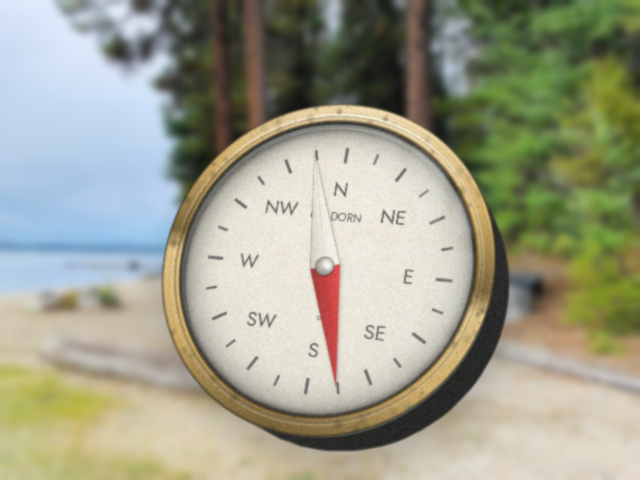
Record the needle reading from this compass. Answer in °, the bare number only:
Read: 165
